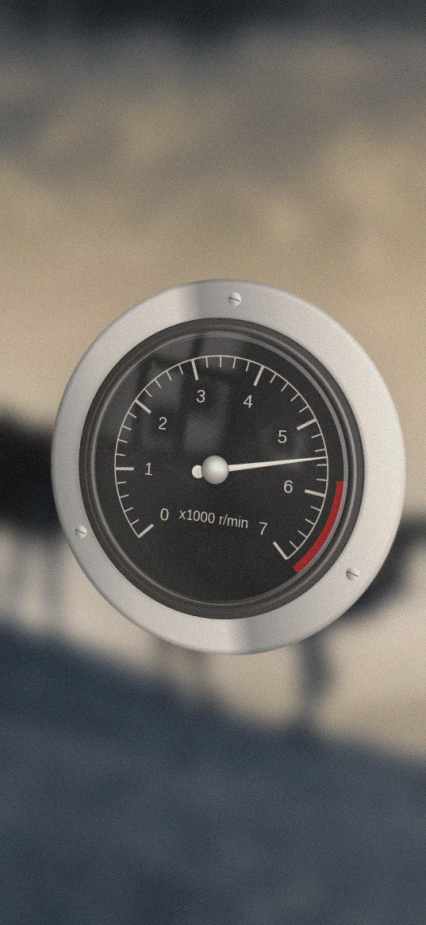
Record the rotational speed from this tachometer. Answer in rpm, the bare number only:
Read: 5500
